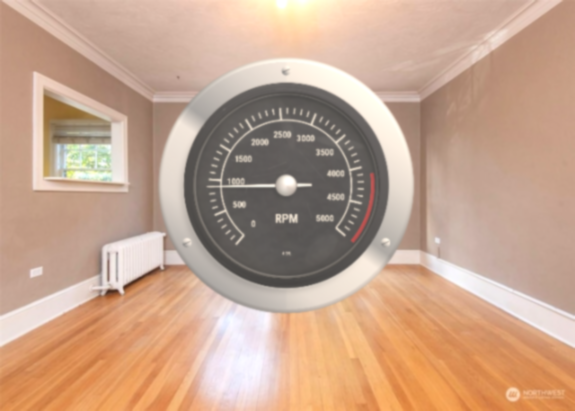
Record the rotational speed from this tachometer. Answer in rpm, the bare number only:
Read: 900
